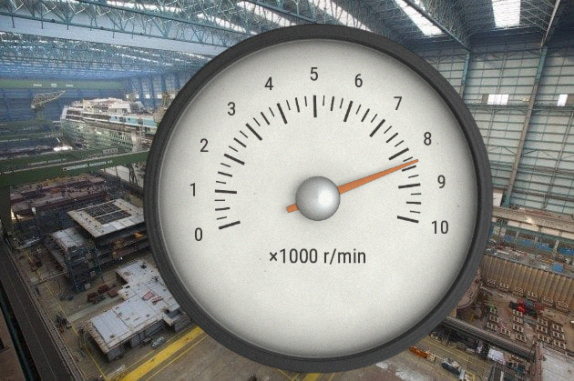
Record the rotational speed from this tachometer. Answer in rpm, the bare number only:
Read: 8375
